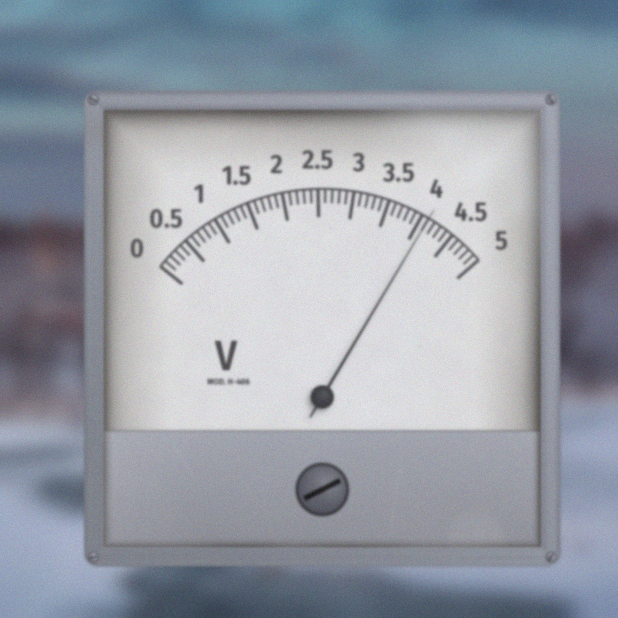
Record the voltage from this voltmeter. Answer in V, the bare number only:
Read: 4.1
